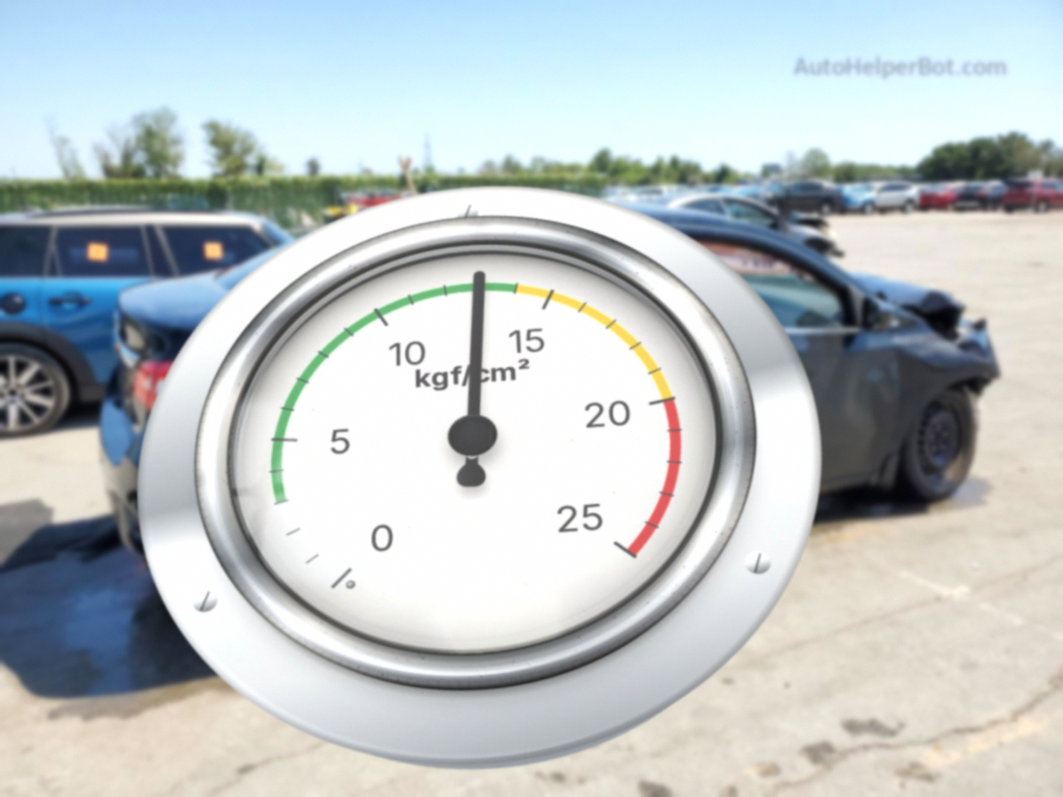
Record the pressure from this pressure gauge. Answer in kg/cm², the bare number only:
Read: 13
